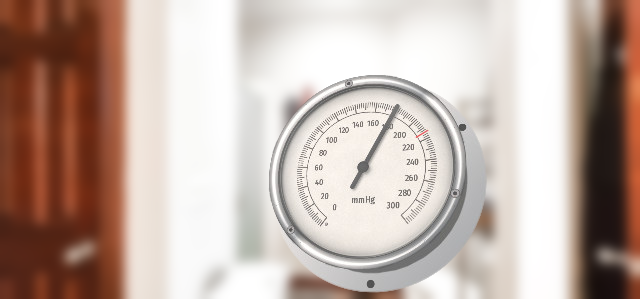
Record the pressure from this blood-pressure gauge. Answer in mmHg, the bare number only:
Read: 180
